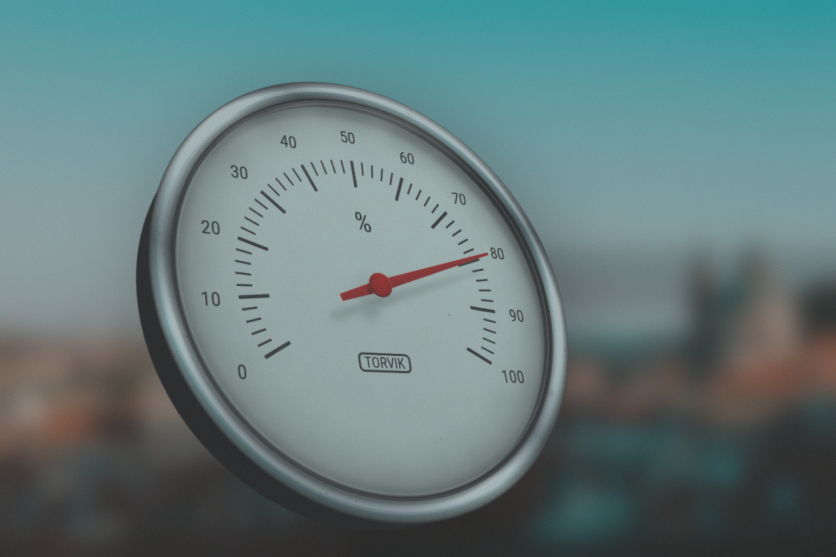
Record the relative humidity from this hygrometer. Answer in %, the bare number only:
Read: 80
